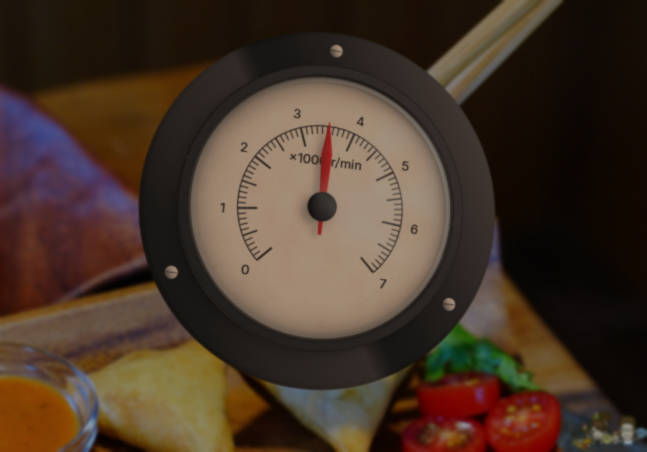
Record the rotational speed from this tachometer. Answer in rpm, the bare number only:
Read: 3500
